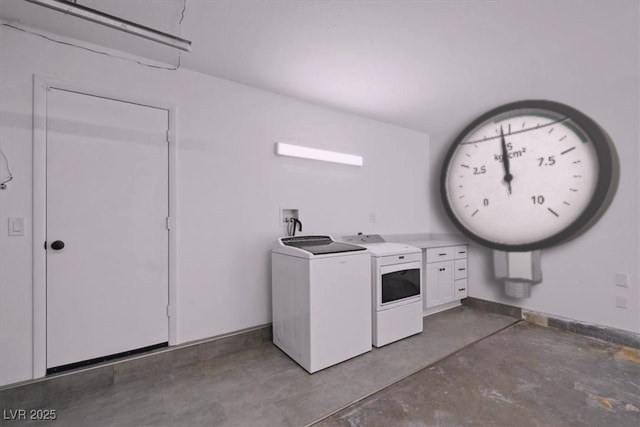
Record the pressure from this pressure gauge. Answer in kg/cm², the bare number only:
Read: 4.75
